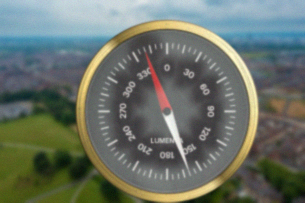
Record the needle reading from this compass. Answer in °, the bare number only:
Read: 340
